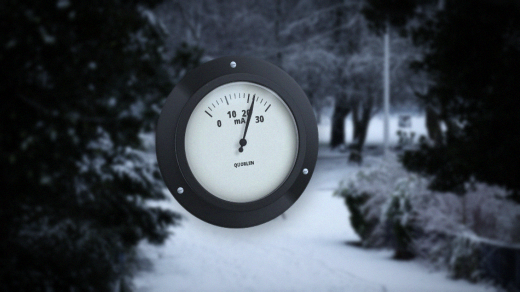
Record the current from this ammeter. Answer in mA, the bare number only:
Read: 22
